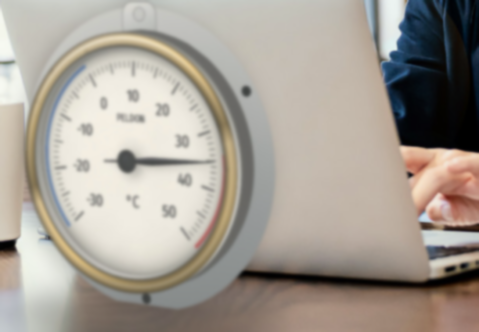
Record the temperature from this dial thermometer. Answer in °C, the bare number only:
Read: 35
